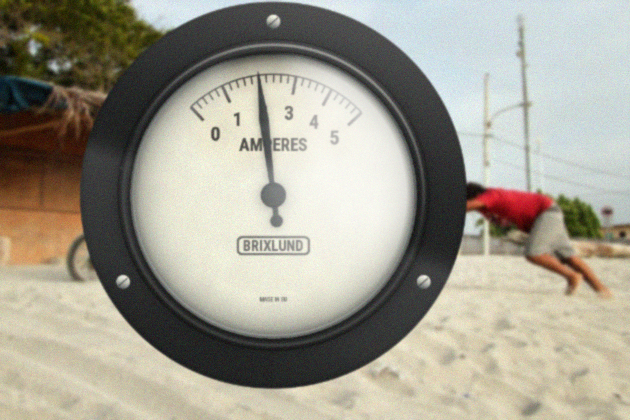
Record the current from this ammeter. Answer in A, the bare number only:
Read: 2
